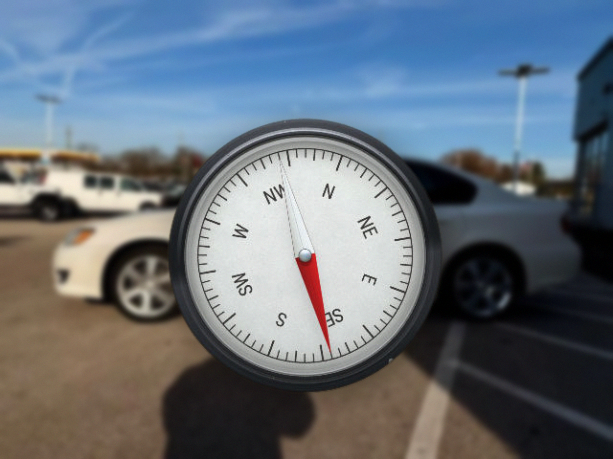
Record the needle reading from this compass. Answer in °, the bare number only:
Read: 145
